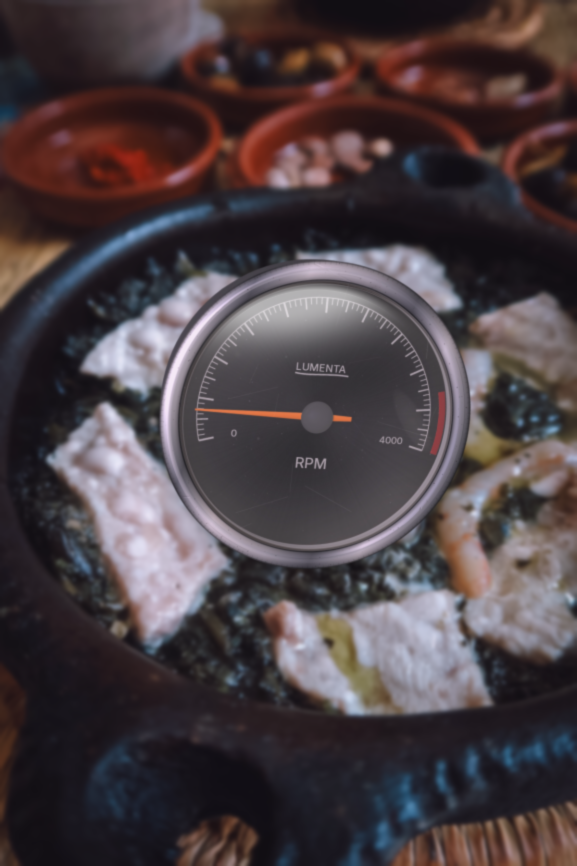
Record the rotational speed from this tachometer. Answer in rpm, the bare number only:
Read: 300
